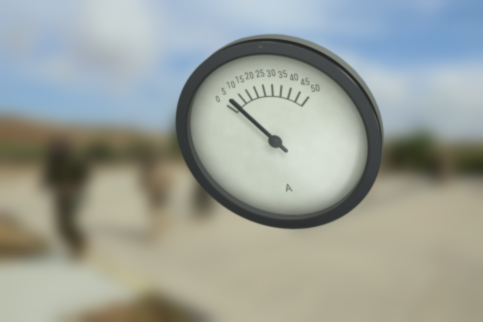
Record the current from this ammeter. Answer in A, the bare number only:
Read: 5
